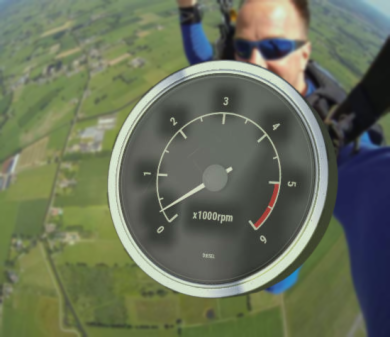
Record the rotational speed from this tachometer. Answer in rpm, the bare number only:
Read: 250
